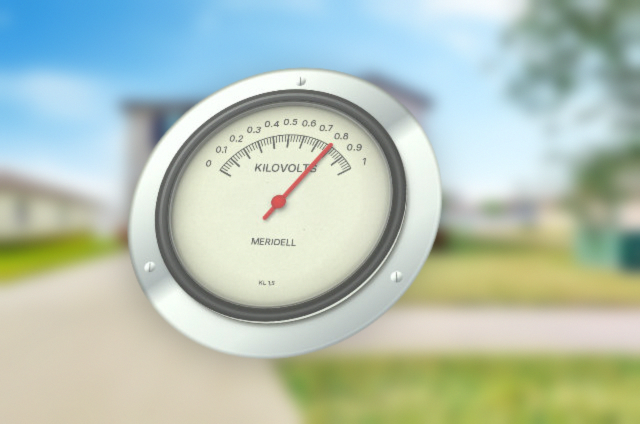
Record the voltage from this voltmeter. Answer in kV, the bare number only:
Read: 0.8
